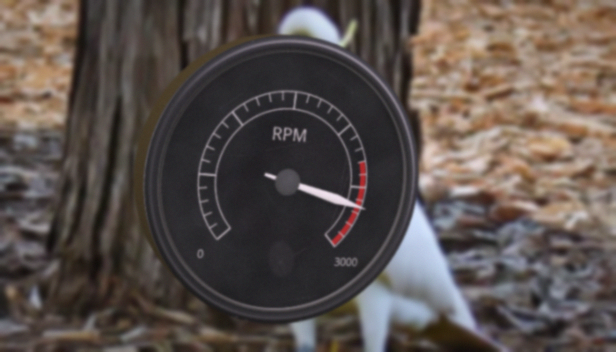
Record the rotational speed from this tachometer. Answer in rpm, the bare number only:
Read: 2650
